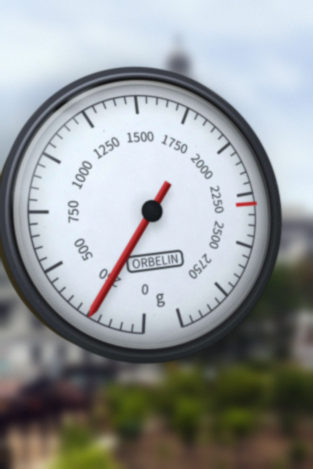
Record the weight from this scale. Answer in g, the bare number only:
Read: 250
